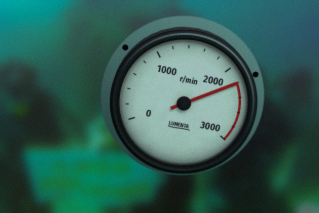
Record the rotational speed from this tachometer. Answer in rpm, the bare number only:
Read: 2200
